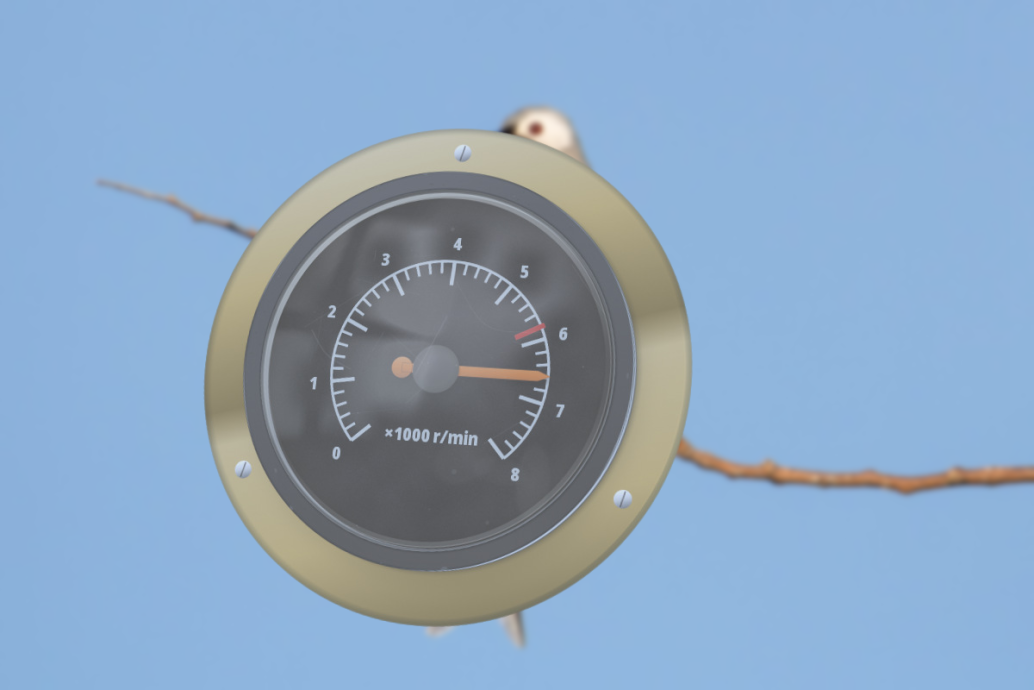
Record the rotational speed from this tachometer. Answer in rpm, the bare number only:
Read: 6600
